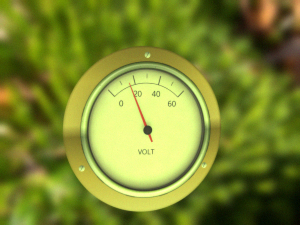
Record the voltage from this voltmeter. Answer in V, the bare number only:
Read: 15
